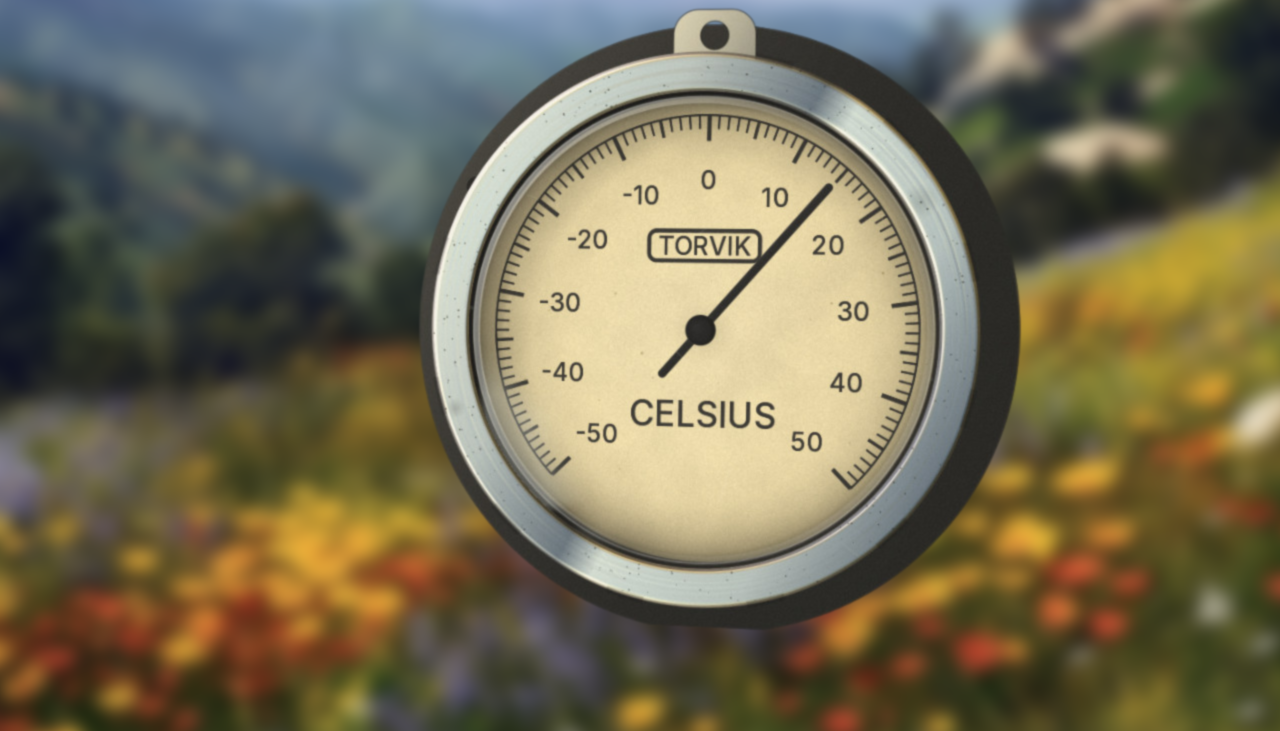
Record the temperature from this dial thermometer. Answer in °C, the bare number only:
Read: 15
